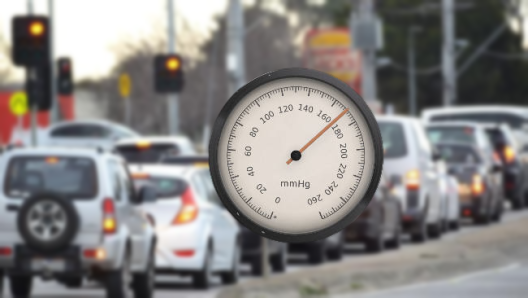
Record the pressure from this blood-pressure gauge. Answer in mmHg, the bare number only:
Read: 170
